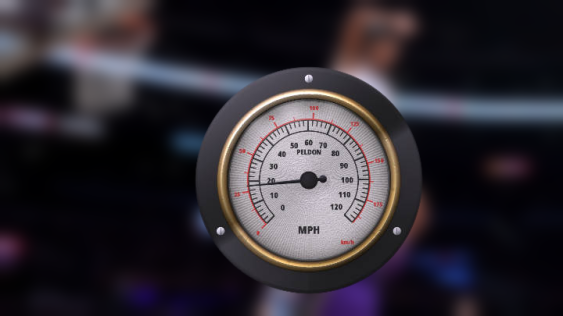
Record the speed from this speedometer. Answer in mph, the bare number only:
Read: 18
